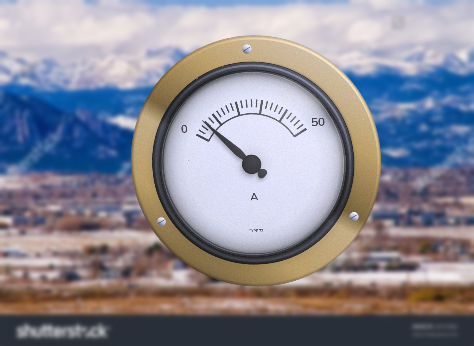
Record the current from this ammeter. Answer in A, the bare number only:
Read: 6
